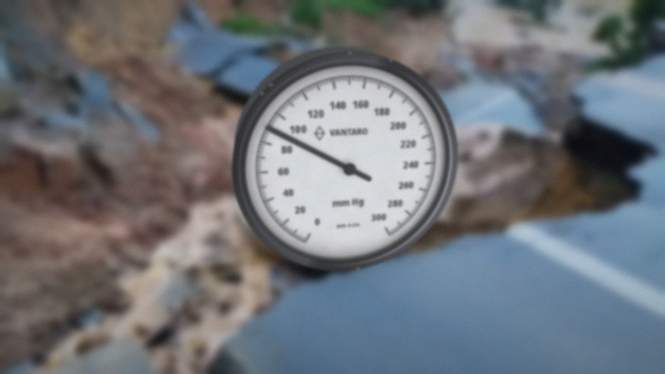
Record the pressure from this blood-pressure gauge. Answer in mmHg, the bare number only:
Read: 90
